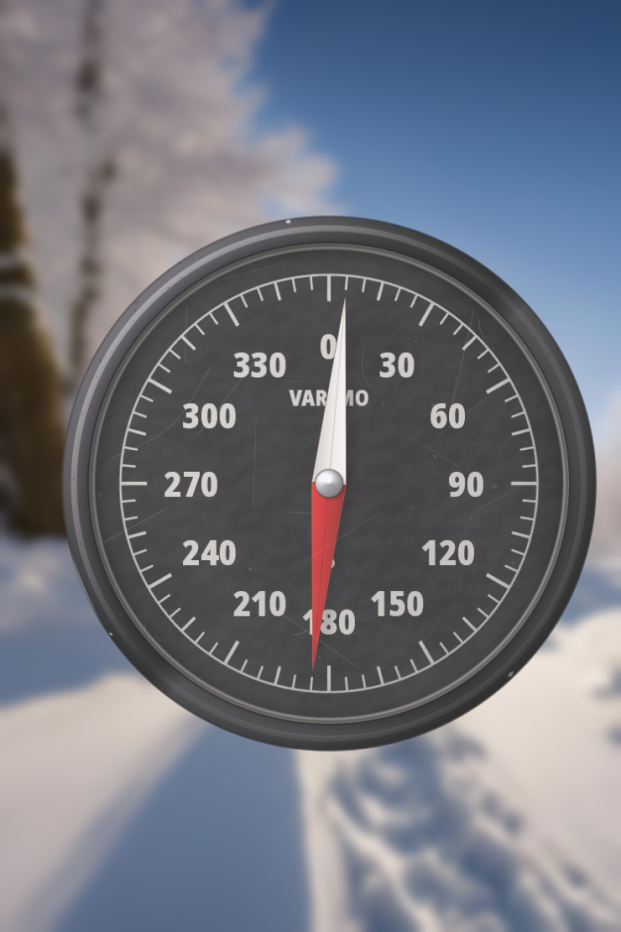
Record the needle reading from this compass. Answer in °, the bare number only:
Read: 185
